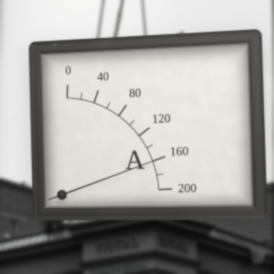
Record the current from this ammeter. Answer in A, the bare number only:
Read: 160
